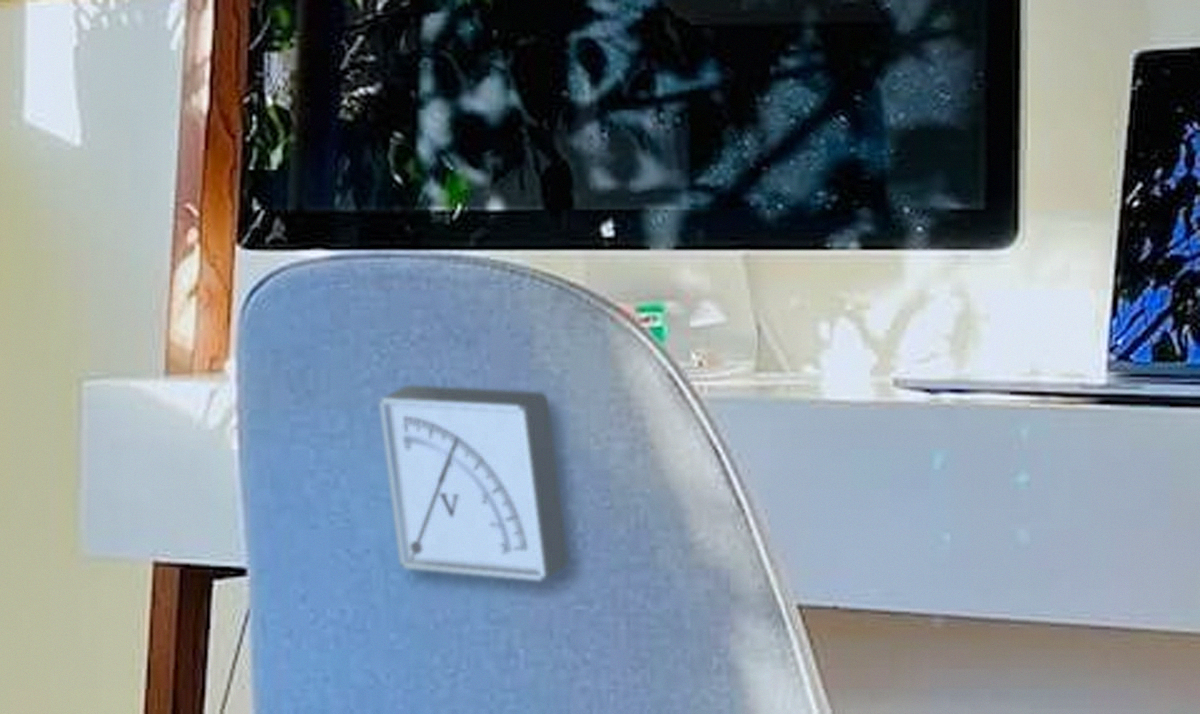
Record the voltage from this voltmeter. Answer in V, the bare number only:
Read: 1
